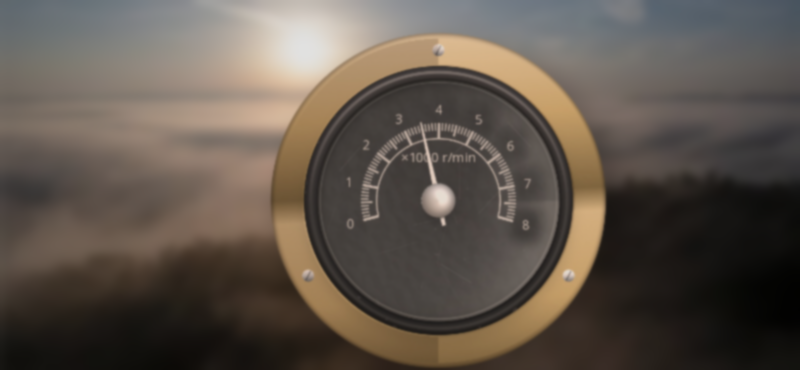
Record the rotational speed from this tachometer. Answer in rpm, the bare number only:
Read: 3500
